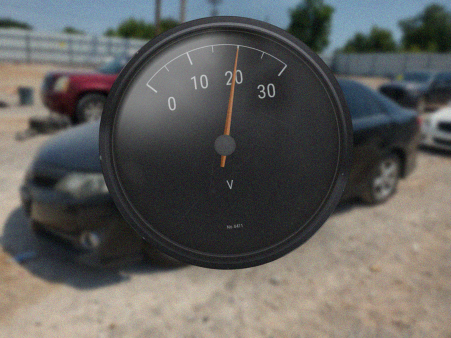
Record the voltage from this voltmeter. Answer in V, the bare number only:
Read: 20
